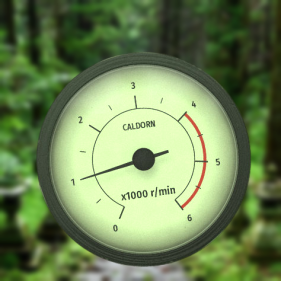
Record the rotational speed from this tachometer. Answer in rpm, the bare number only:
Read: 1000
